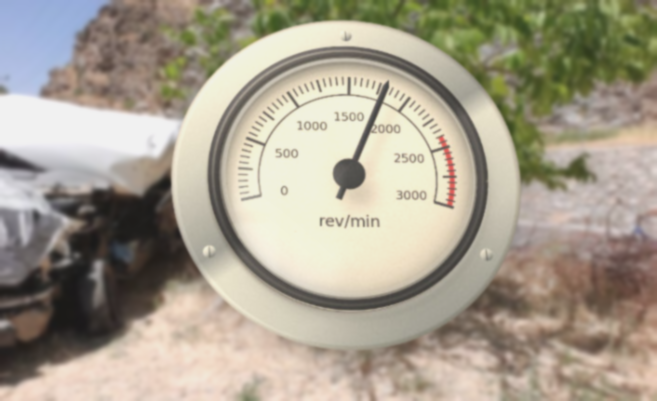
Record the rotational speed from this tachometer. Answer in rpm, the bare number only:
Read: 1800
